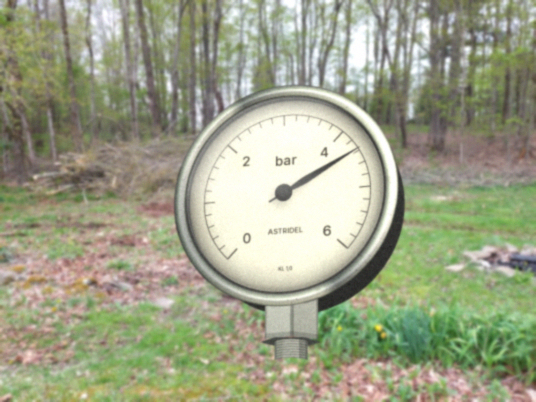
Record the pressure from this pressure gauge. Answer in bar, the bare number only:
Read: 4.4
